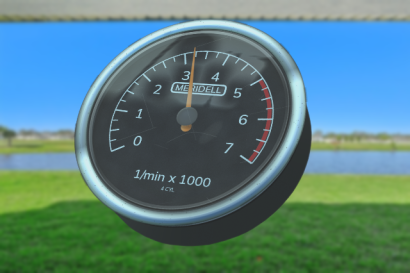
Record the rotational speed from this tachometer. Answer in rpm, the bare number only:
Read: 3250
